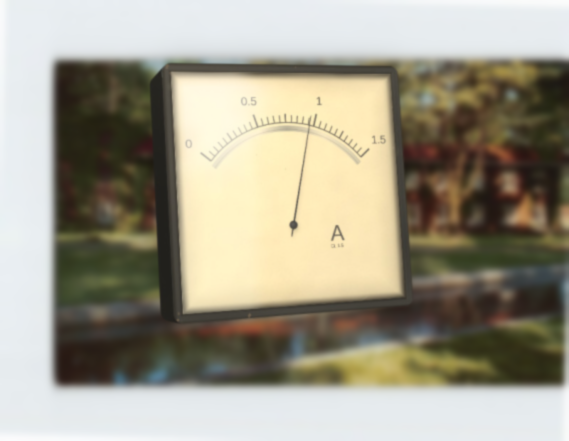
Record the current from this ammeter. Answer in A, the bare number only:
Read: 0.95
